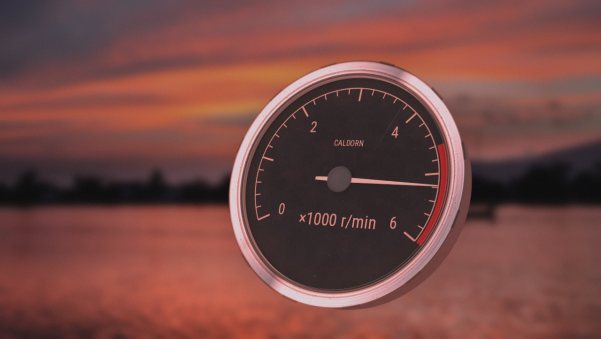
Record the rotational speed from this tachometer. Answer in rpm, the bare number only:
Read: 5200
